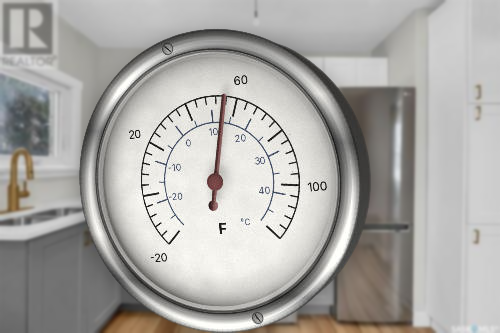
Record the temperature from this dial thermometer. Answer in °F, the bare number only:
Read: 56
